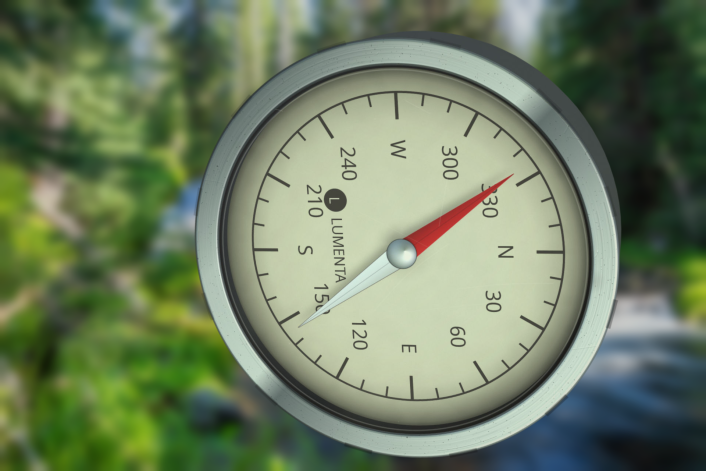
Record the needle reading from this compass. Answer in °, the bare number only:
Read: 325
